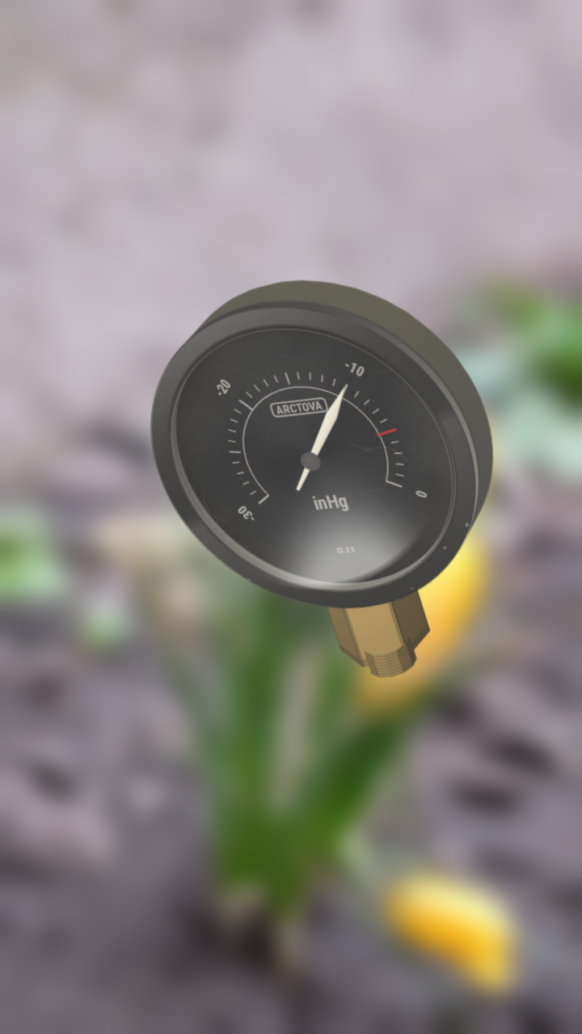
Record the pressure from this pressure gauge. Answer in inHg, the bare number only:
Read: -10
